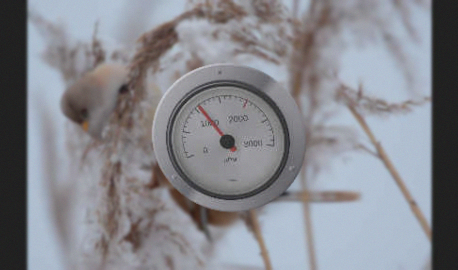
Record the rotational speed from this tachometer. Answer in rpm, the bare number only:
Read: 1100
